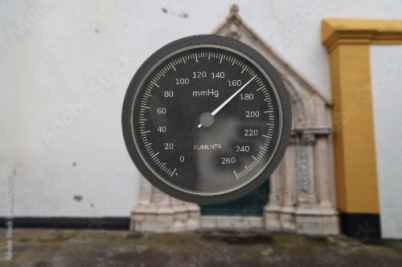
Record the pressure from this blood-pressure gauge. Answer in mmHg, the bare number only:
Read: 170
